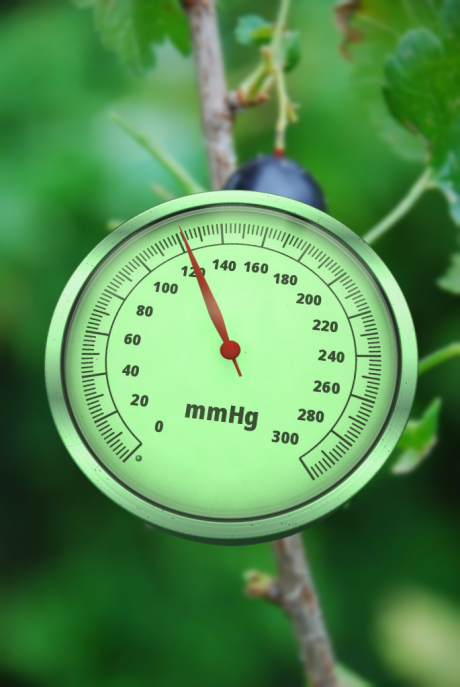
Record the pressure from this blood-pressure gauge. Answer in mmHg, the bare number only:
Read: 122
